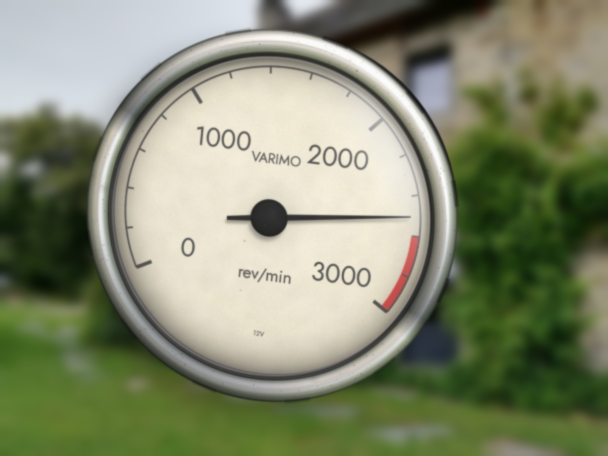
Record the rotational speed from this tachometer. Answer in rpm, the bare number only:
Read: 2500
